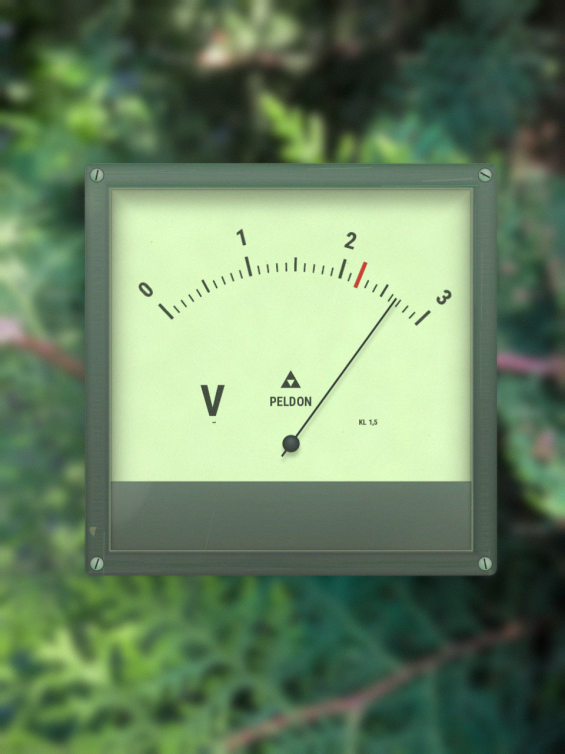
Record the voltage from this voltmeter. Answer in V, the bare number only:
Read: 2.65
